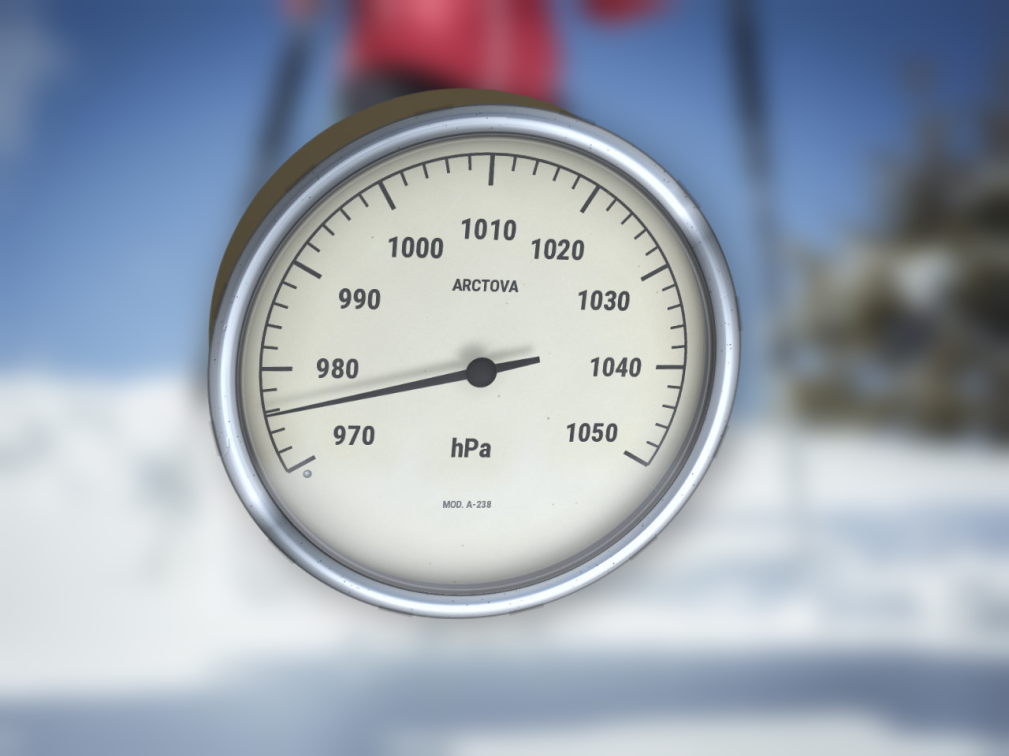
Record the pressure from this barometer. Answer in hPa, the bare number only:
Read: 976
